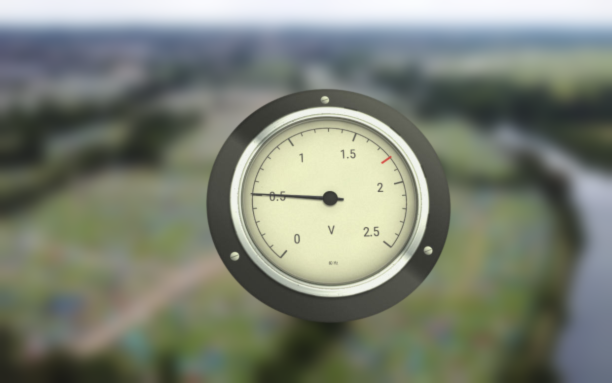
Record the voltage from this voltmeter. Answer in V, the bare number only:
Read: 0.5
